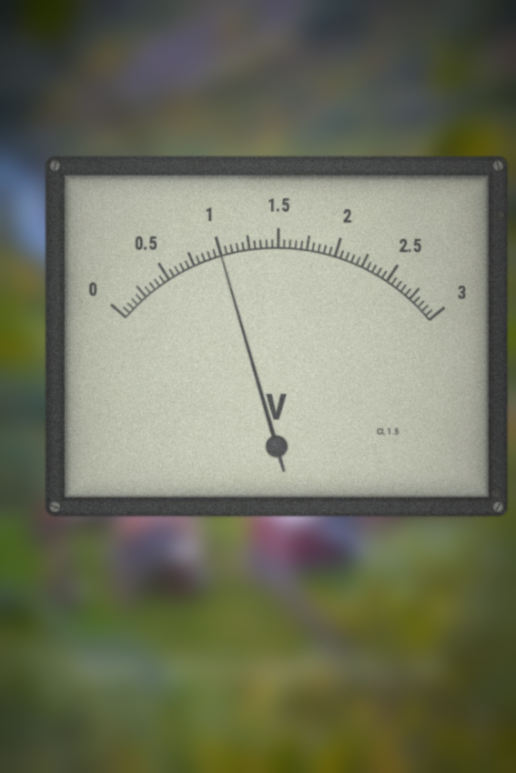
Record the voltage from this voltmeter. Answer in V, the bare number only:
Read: 1
